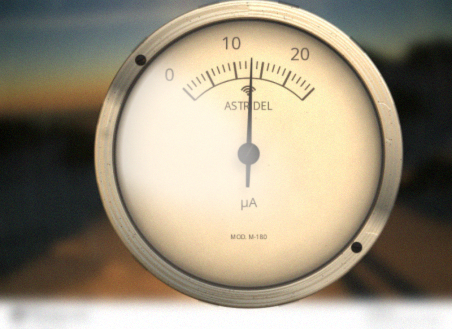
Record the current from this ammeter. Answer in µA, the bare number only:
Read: 13
